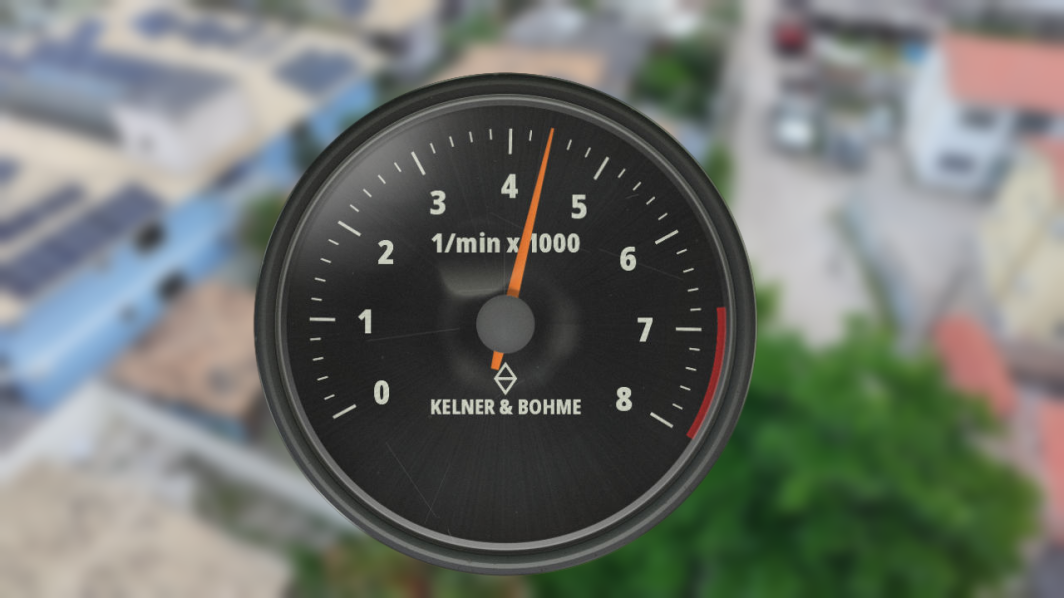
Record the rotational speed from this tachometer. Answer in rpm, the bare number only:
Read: 4400
